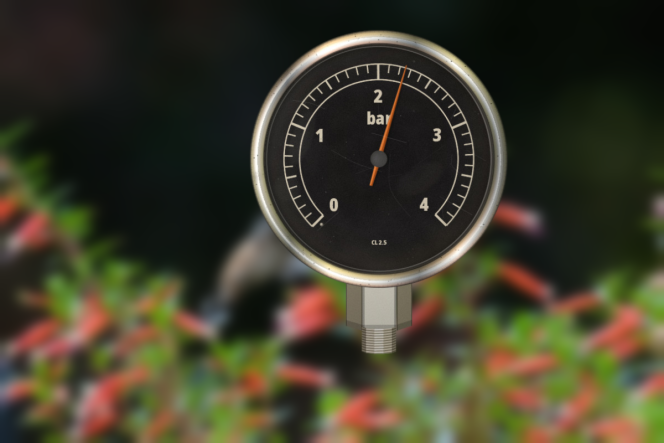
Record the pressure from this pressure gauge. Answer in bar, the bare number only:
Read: 2.25
